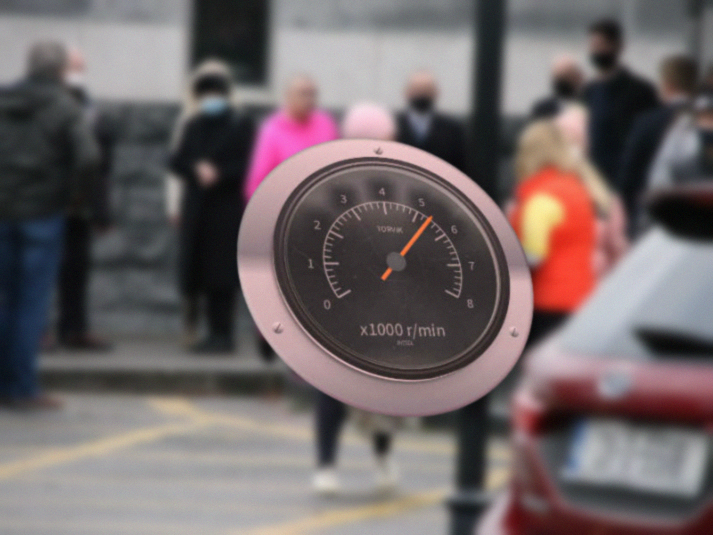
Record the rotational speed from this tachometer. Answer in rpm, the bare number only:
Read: 5400
